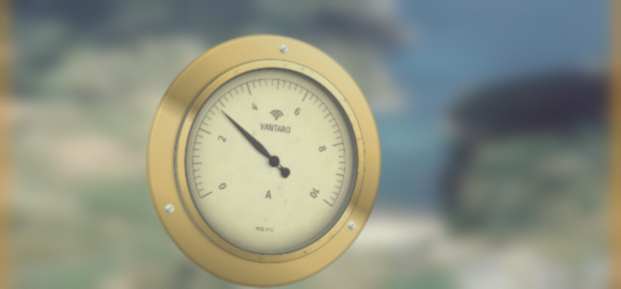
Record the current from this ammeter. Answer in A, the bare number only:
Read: 2.8
